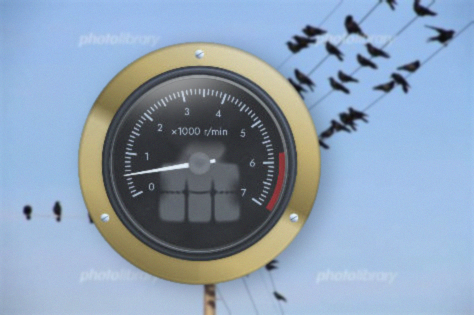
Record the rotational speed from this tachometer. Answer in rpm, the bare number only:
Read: 500
